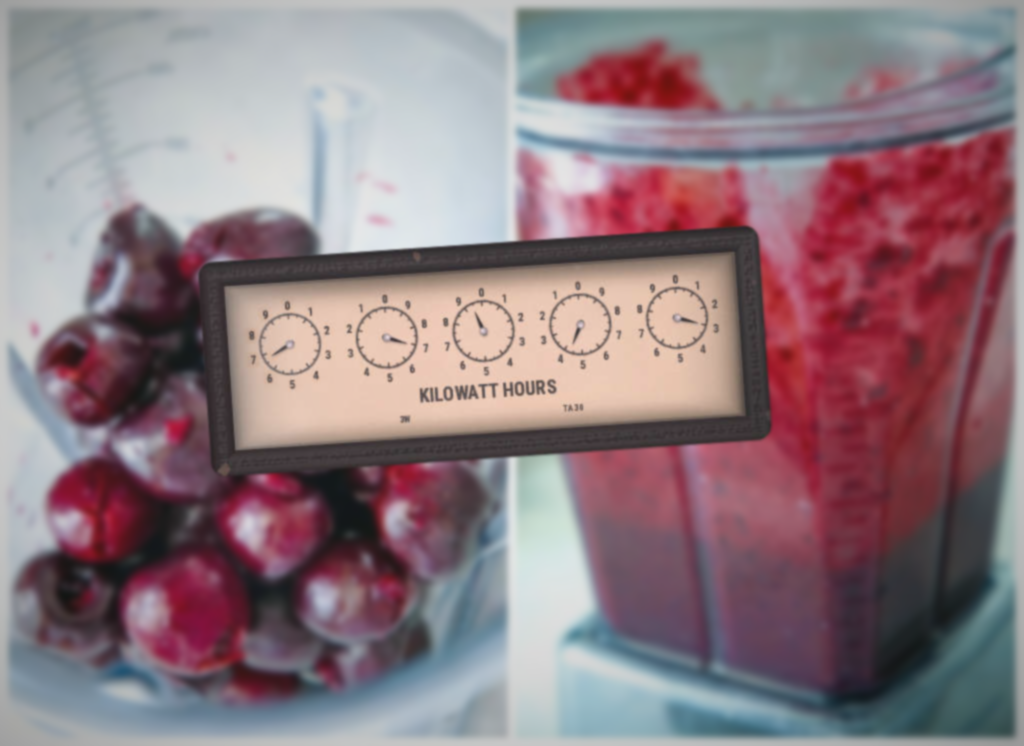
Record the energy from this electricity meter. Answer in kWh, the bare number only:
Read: 66943
